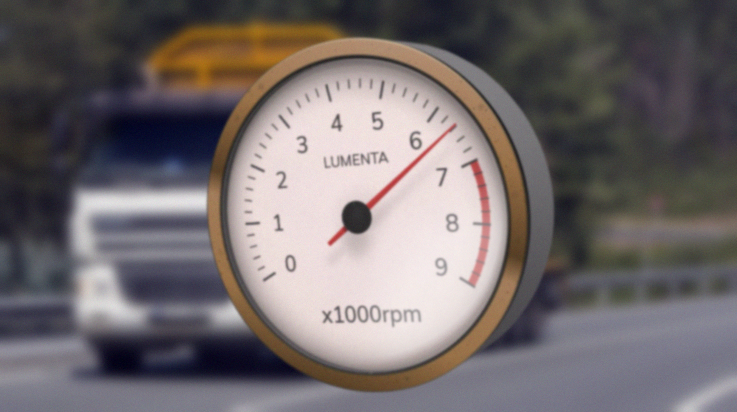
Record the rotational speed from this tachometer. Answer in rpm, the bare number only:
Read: 6400
